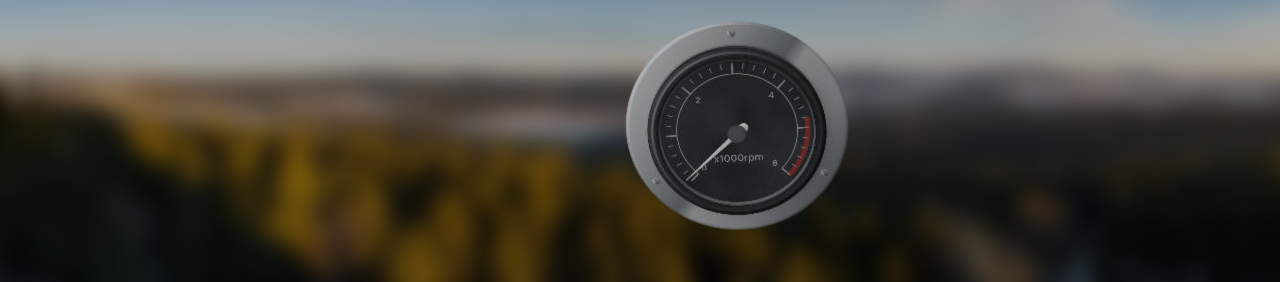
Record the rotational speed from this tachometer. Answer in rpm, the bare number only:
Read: 100
